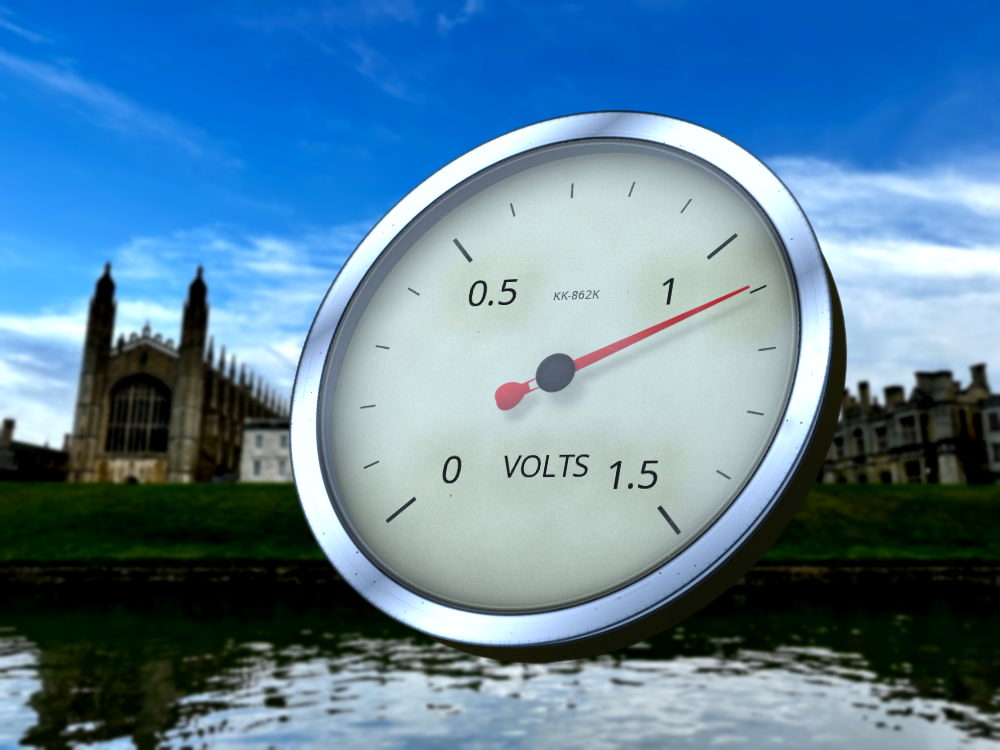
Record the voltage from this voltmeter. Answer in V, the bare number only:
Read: 1.1
